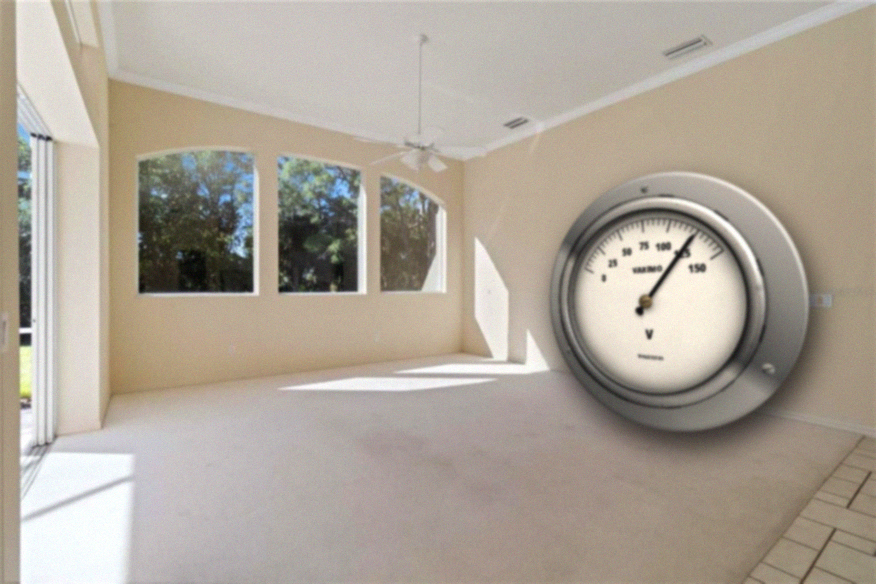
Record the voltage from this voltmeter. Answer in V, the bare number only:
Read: 125
